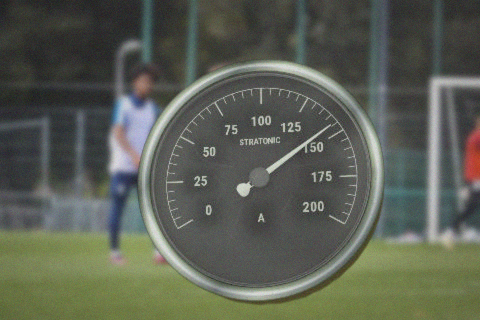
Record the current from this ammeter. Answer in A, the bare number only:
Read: 145
